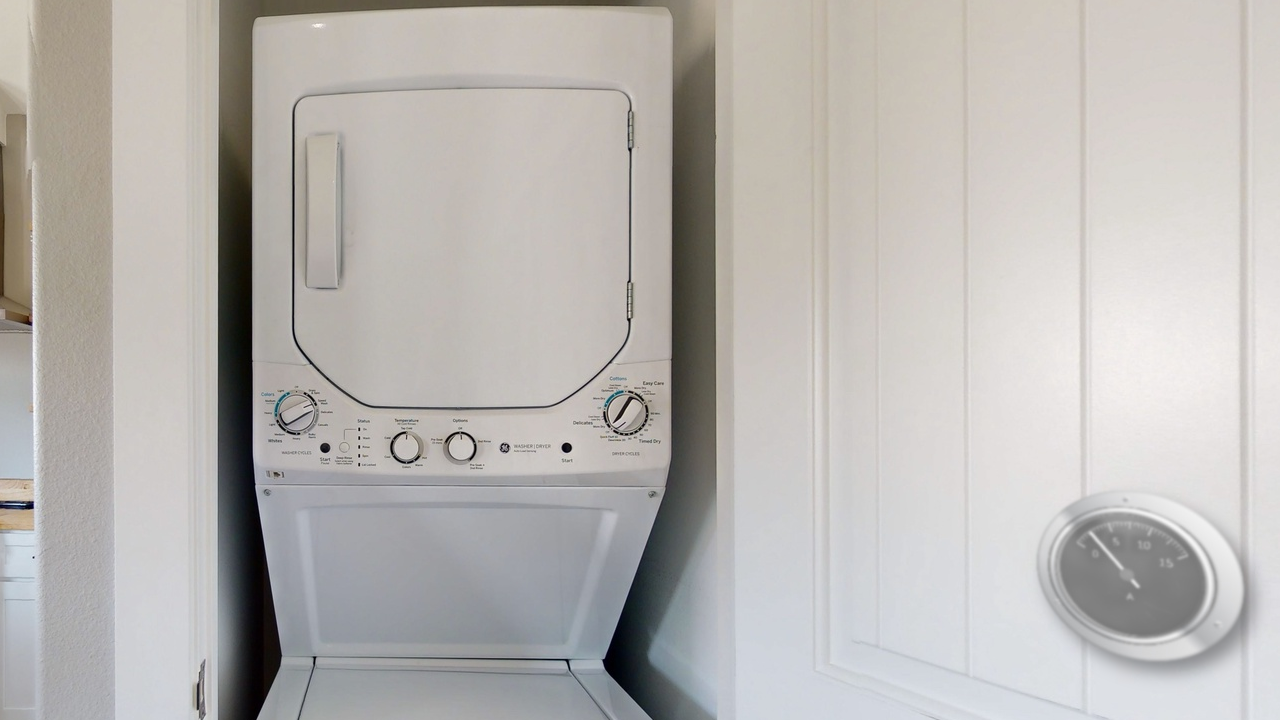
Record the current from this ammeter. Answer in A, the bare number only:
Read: 2.5
